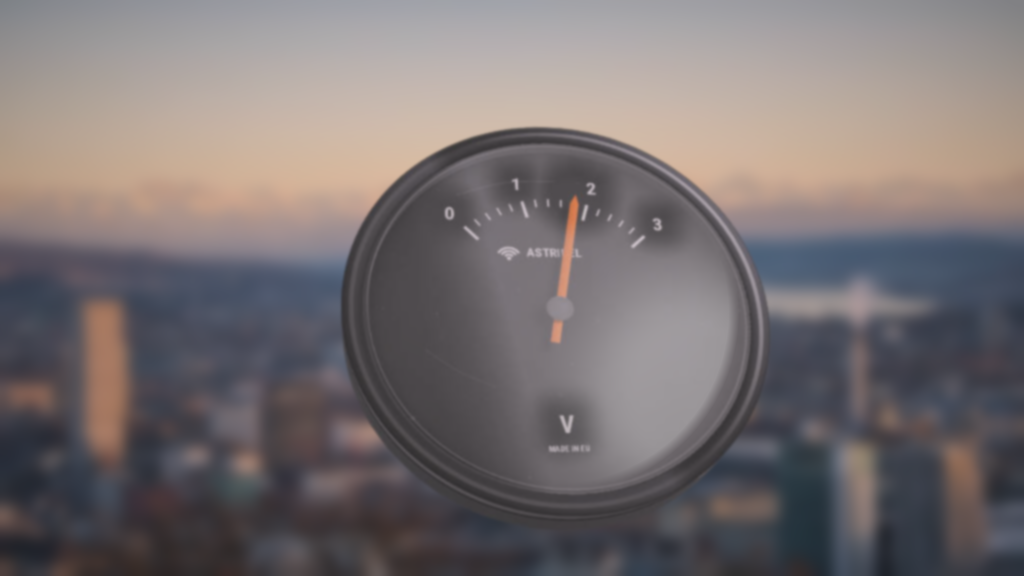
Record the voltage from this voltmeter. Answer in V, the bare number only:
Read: 1.8
